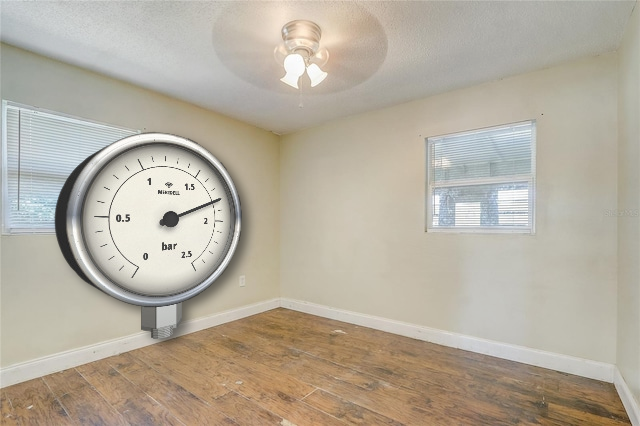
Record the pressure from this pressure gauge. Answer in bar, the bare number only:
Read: 1.8
